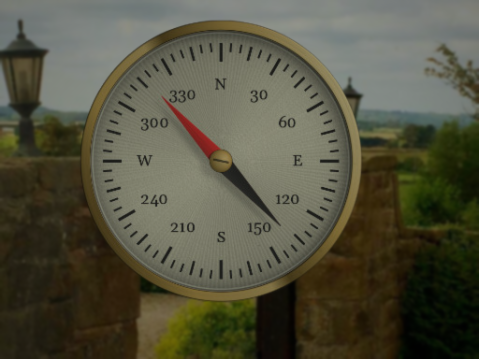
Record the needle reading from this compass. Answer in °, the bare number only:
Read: 317.5
